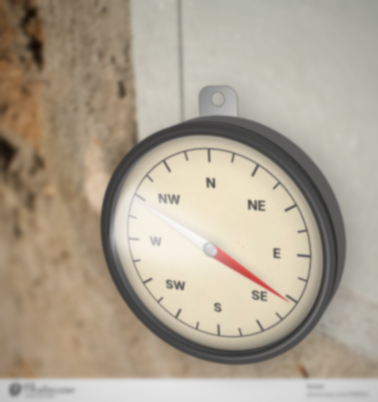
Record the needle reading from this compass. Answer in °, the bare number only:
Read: 120
